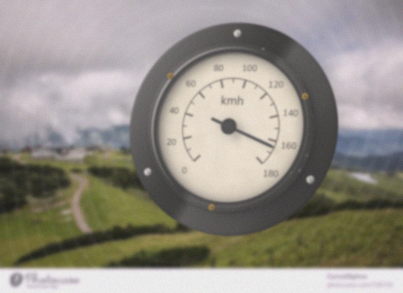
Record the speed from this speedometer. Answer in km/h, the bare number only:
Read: 165
